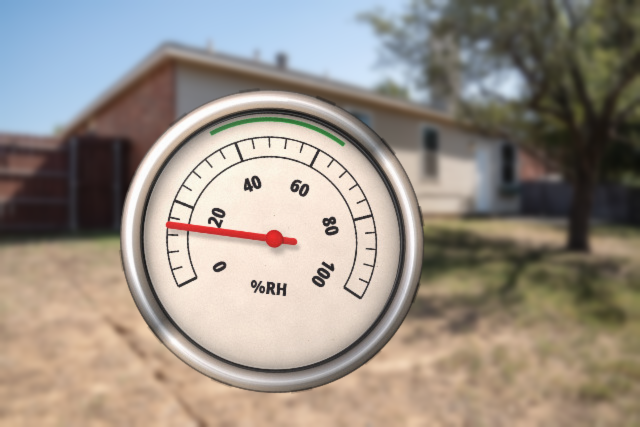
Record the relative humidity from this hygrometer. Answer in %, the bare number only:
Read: 14
